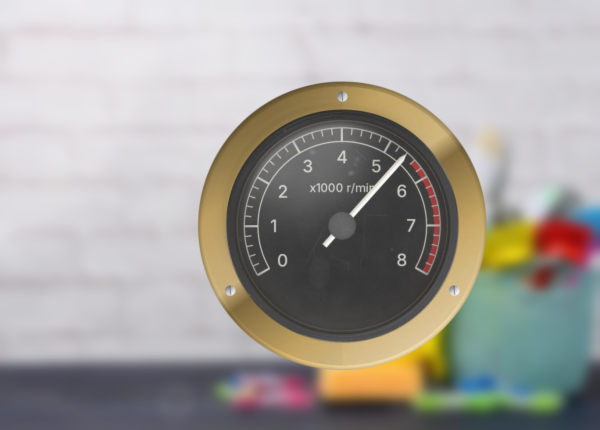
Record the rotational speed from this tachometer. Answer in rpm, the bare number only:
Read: 5400
